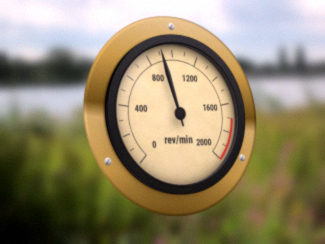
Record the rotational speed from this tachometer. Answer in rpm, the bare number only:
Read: 900
